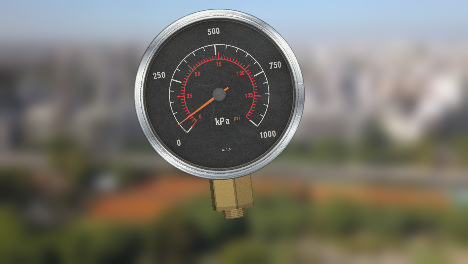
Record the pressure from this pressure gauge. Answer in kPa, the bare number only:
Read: 50
